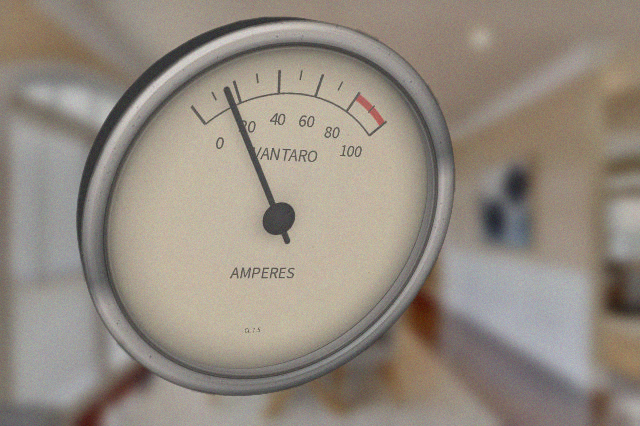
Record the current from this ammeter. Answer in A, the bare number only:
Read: 15
